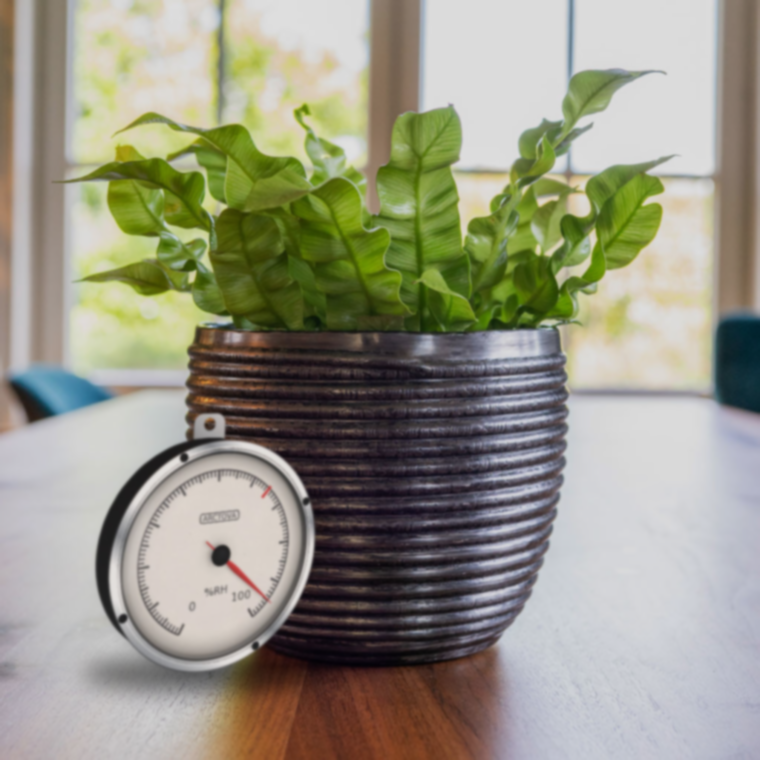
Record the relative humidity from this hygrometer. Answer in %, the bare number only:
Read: 95
